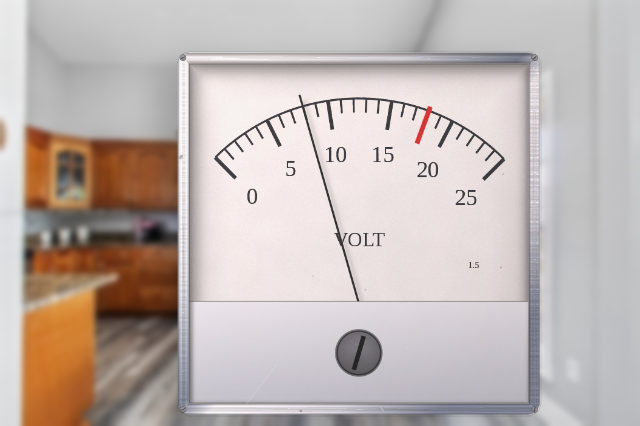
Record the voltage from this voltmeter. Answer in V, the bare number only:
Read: 8
